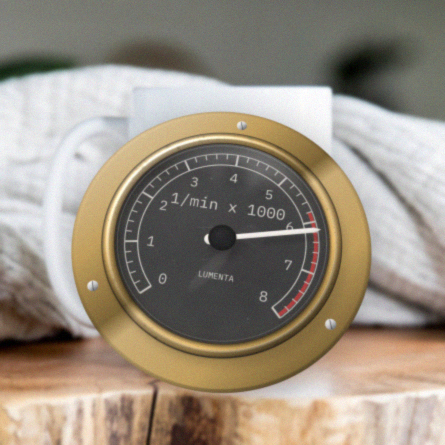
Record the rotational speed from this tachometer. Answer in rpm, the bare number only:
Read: 6200
